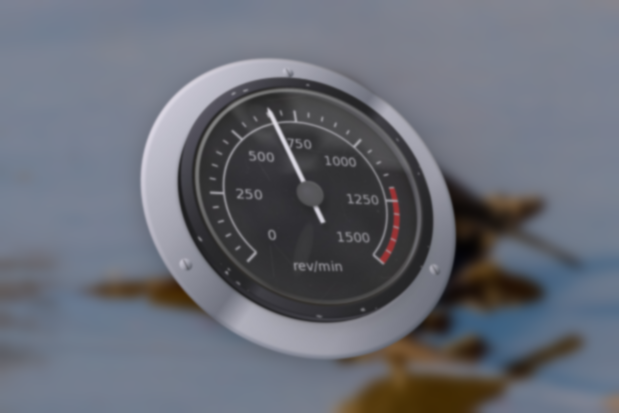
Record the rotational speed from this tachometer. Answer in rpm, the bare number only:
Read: 650
